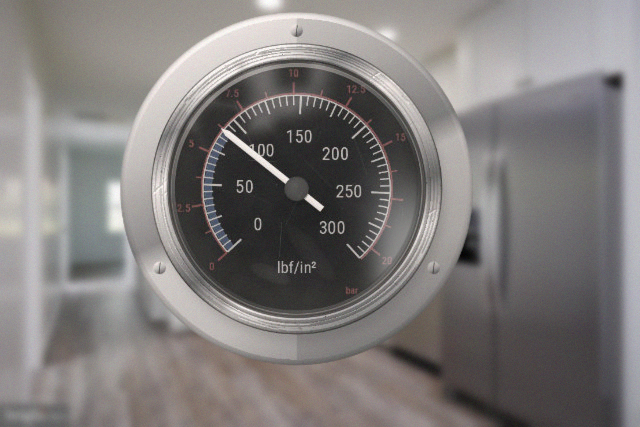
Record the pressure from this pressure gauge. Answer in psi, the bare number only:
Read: 90
